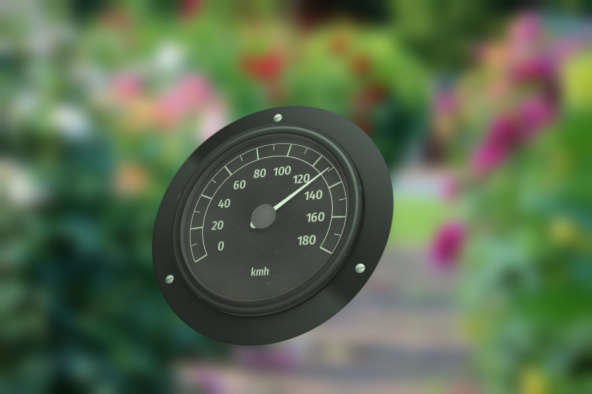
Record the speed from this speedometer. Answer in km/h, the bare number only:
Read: 130
